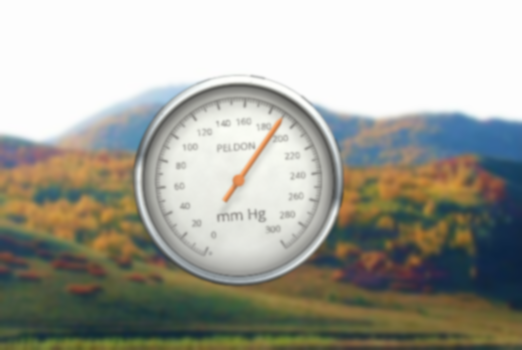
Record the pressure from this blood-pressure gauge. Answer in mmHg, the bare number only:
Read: 190
